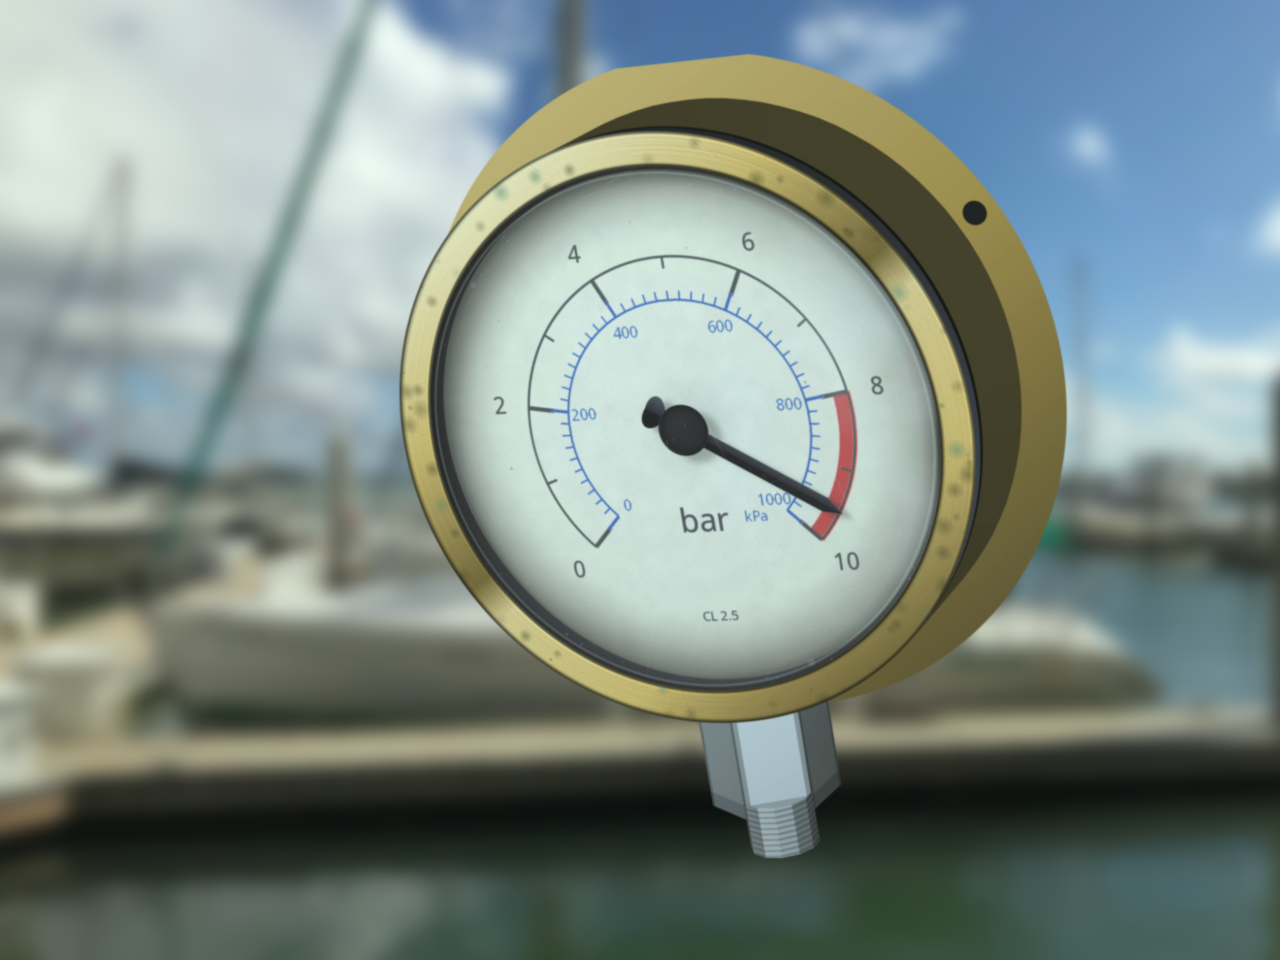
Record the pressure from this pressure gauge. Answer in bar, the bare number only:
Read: 9.5
